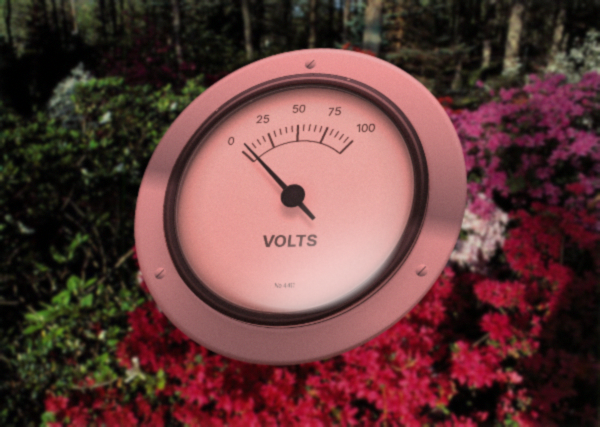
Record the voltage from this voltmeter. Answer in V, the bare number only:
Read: 5
